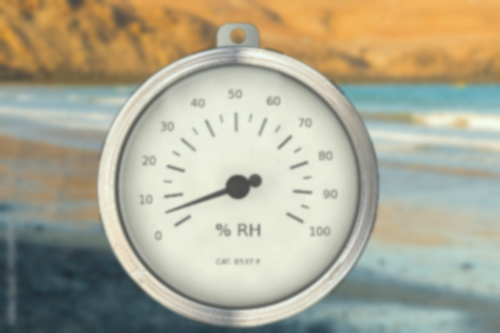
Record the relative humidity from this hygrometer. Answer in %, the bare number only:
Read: 5
